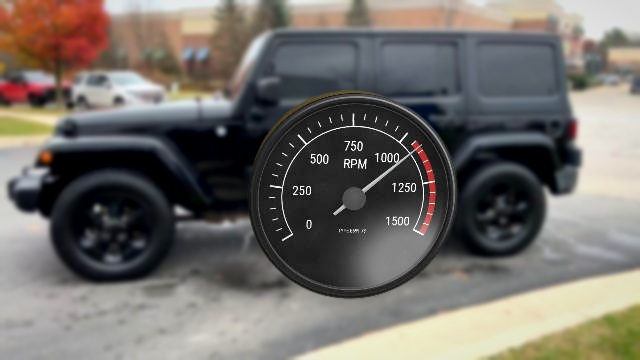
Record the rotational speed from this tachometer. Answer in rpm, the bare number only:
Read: 1075
